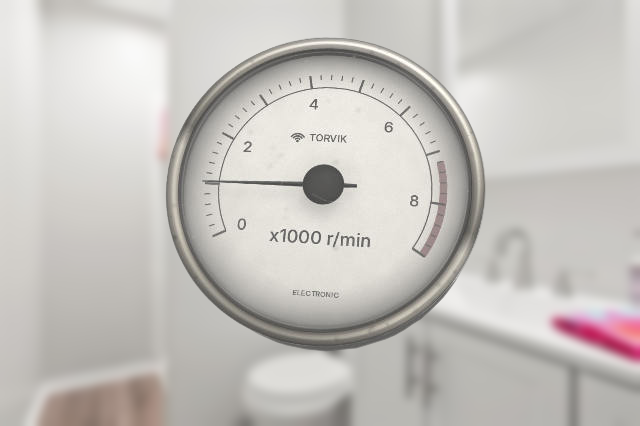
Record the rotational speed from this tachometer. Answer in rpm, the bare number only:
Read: 1000
